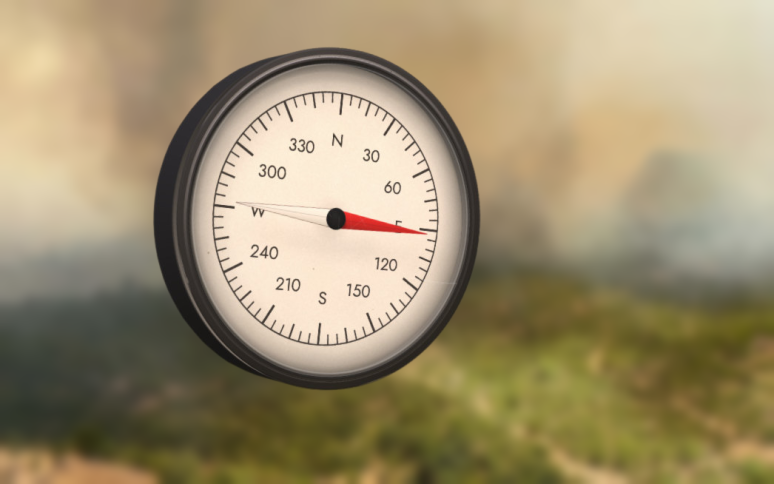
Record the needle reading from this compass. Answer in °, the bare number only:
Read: 92.5
